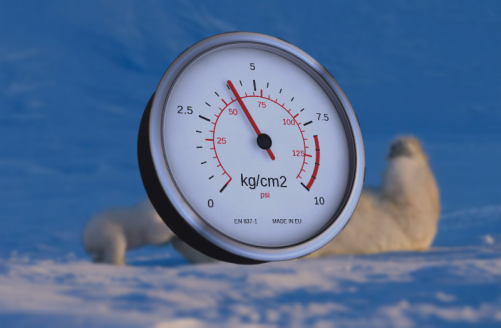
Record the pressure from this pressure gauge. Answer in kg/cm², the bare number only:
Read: 4
